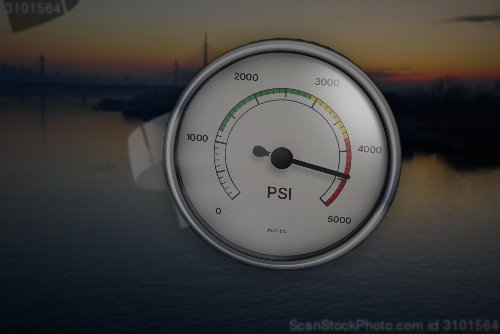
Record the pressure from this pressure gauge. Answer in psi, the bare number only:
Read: 4400
